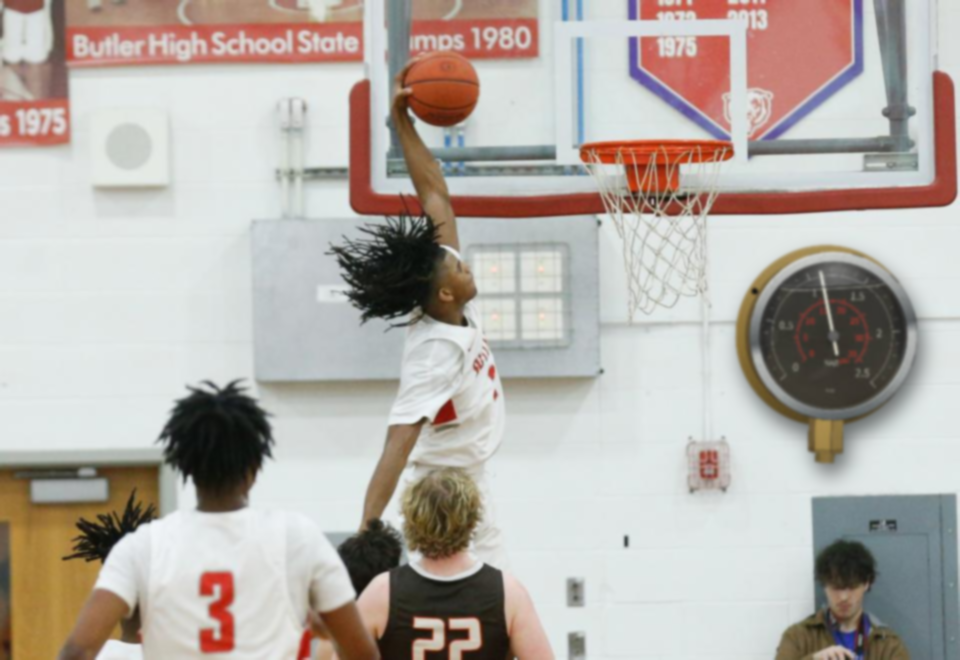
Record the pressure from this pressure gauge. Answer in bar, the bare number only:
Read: 1.1
